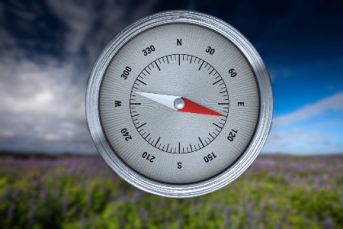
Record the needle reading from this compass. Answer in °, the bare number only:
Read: 105
